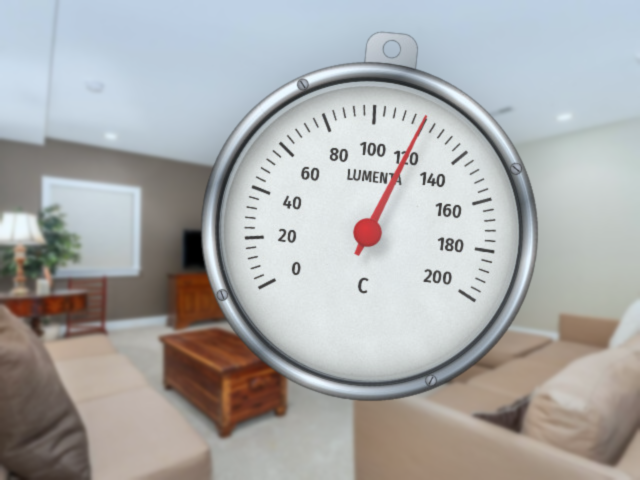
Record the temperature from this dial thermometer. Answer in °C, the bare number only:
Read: 120
